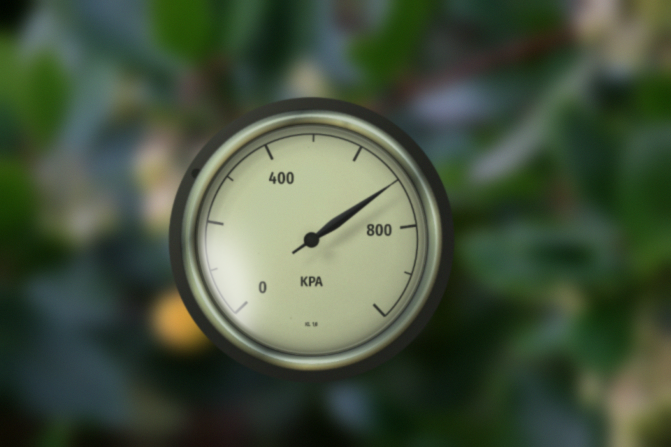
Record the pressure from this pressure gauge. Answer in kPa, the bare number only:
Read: 700
